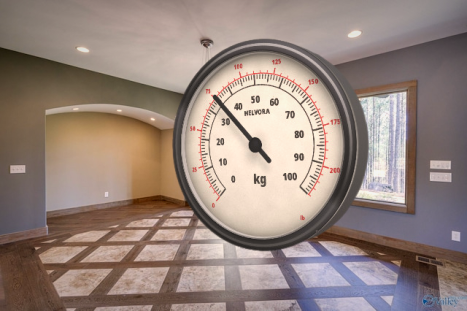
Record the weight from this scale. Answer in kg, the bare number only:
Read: 35
